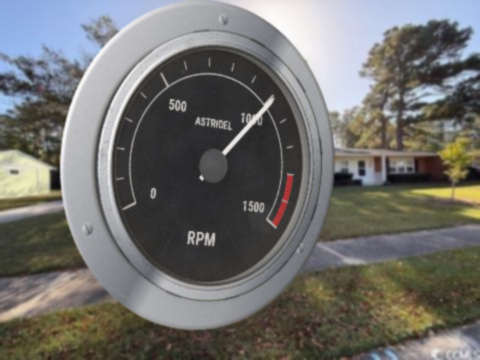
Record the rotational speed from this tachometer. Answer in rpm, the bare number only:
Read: 1000
